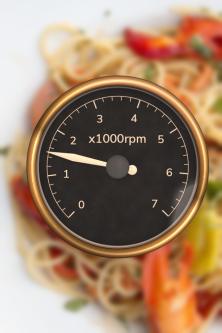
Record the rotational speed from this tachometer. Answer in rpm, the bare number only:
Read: 1500
